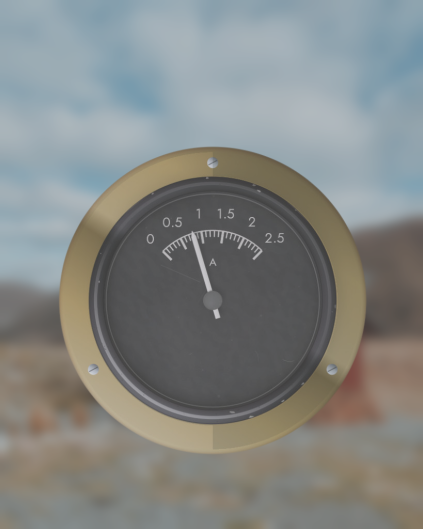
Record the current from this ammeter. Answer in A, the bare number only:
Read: 0.8
